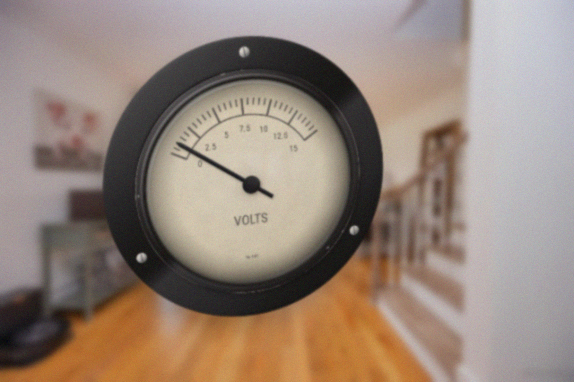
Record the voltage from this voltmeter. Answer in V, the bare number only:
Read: 1
